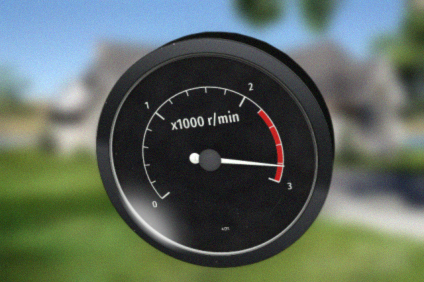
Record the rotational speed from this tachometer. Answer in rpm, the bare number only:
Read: 2800
